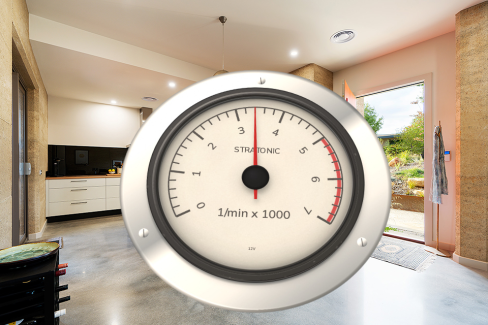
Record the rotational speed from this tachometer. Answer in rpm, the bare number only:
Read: 3400
